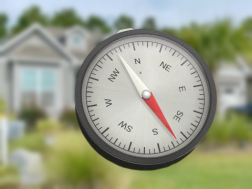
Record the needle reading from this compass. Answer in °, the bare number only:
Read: 160
